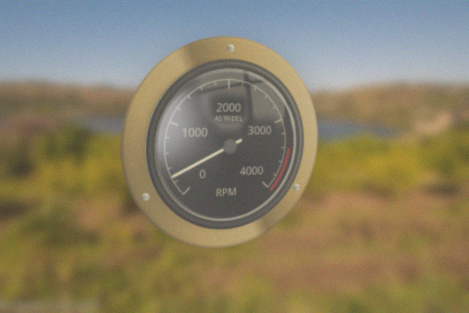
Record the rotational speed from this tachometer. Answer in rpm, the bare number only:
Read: 300
